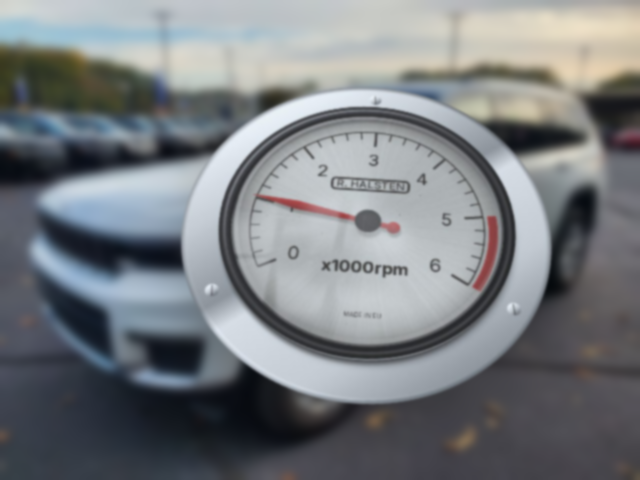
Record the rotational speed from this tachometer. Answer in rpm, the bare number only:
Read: 1000
